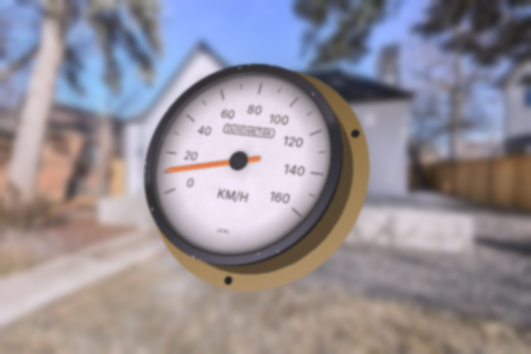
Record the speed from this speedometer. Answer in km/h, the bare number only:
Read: 10
